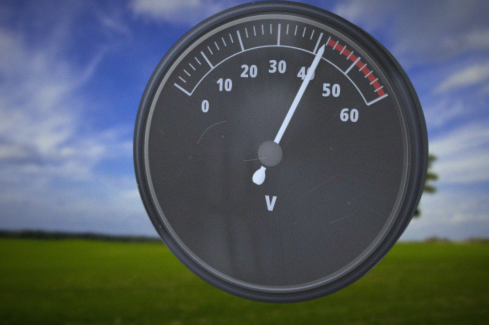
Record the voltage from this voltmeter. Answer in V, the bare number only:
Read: 42
